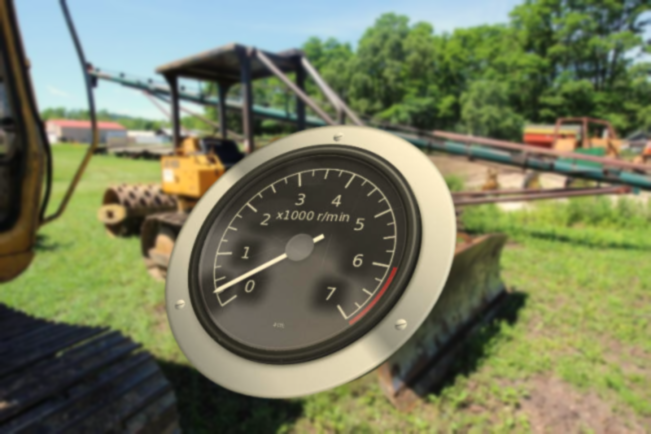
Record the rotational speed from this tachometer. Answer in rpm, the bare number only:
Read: 250
